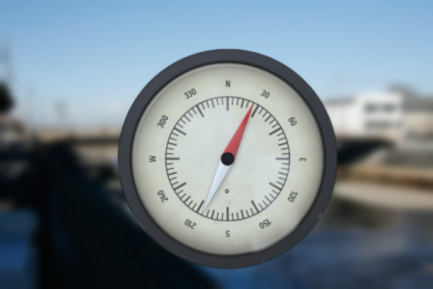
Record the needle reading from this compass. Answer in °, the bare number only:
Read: 25
